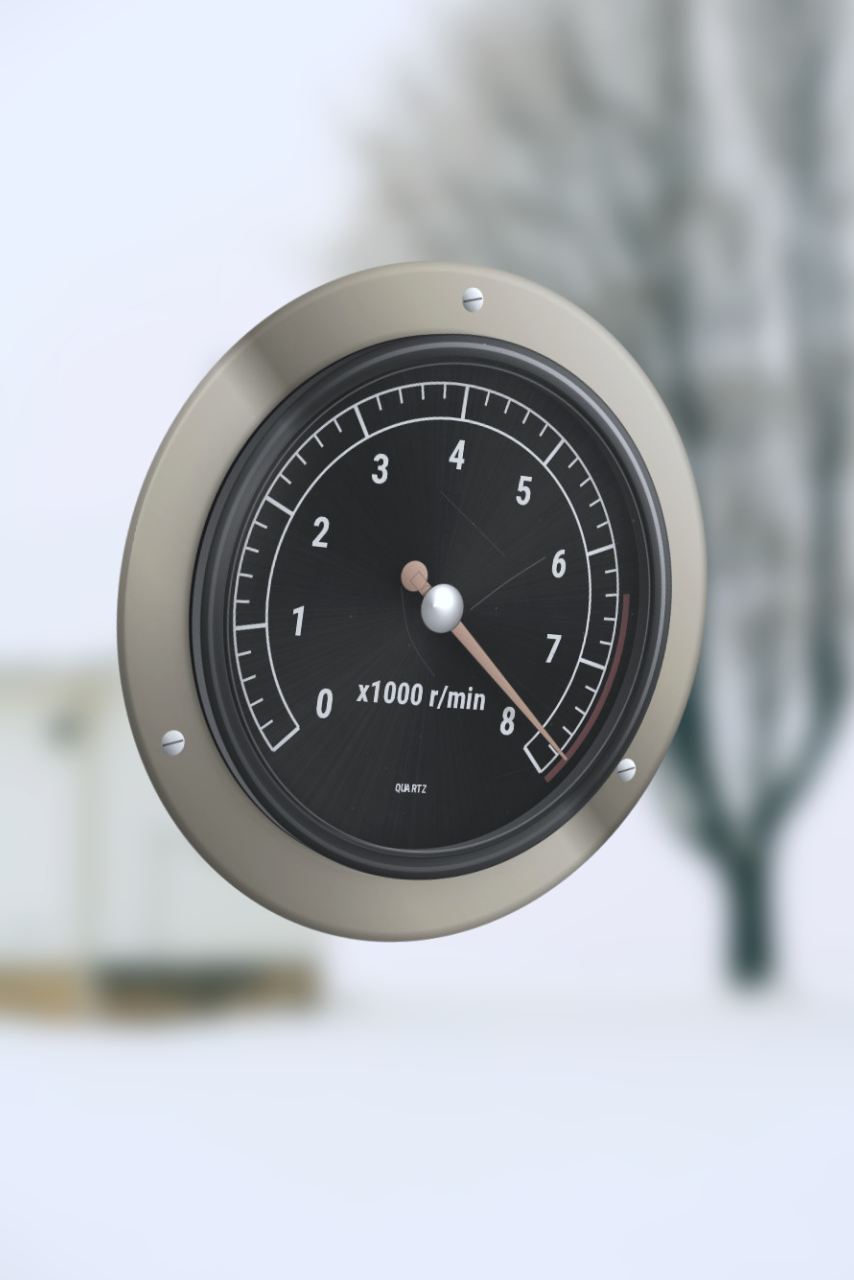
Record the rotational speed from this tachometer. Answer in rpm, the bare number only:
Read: 7800
